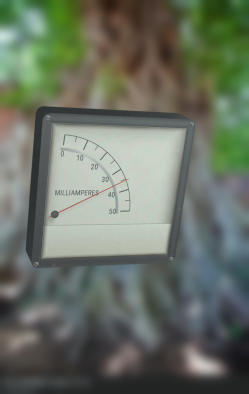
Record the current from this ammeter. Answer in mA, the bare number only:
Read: 35
